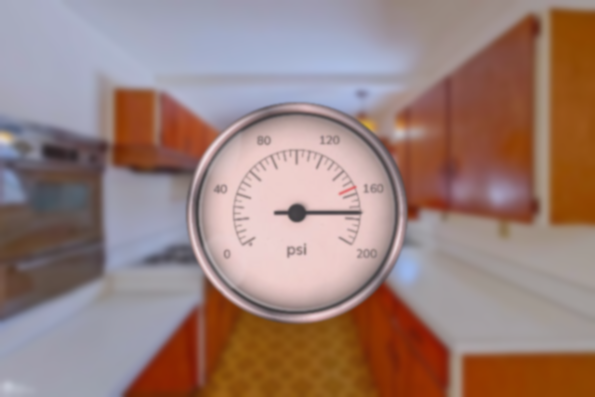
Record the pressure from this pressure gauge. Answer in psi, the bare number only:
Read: 175
